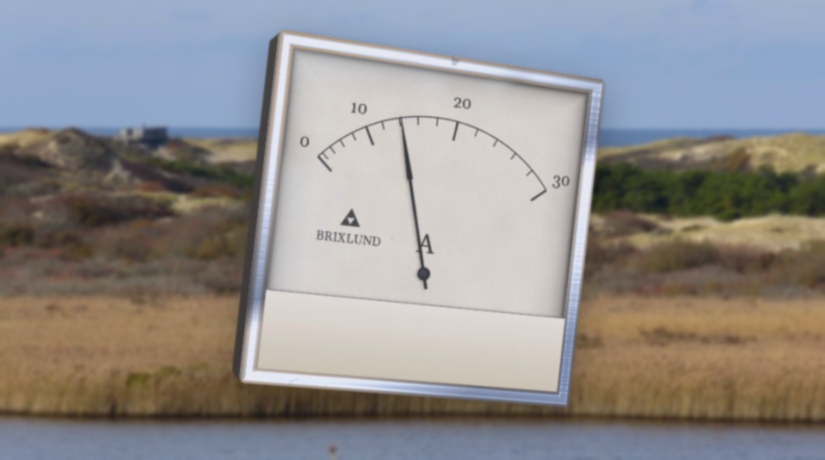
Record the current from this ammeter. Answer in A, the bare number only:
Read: 14
